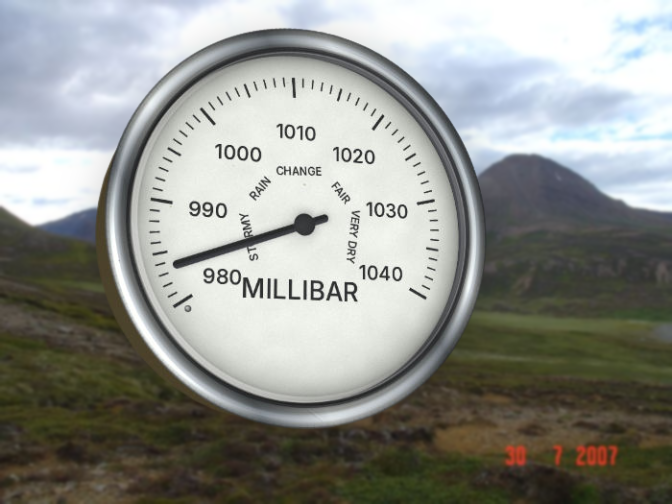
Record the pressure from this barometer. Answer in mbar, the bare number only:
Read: 983.5
